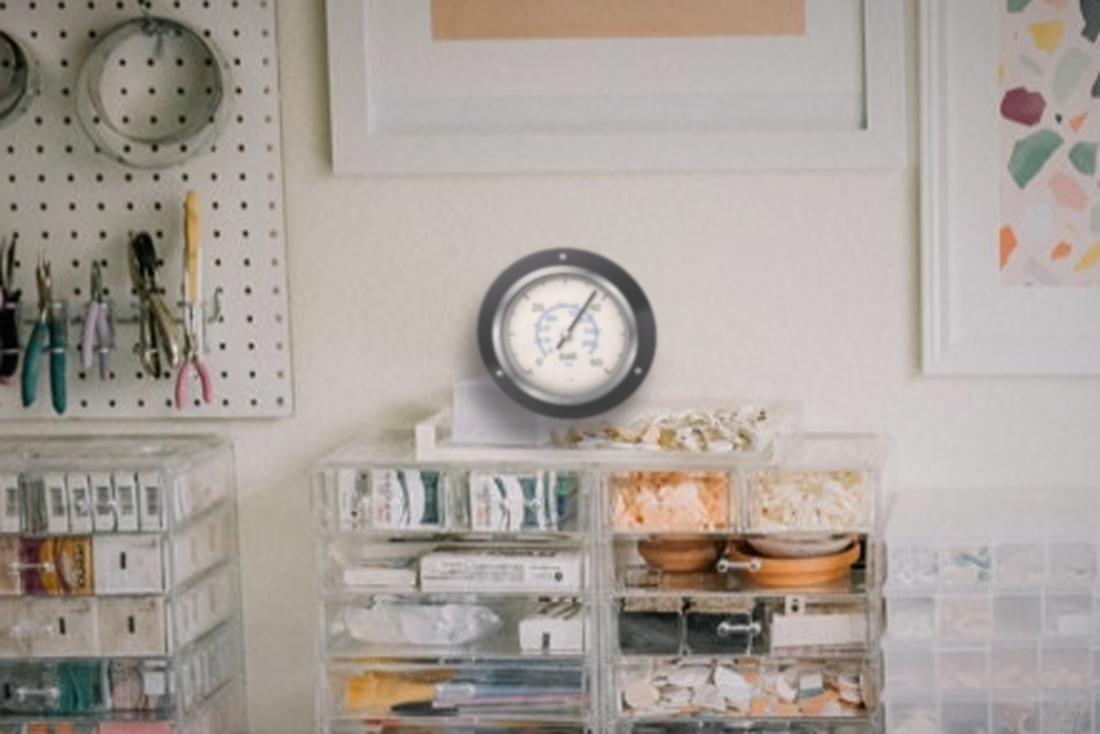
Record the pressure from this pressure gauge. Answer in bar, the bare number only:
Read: 37.5
